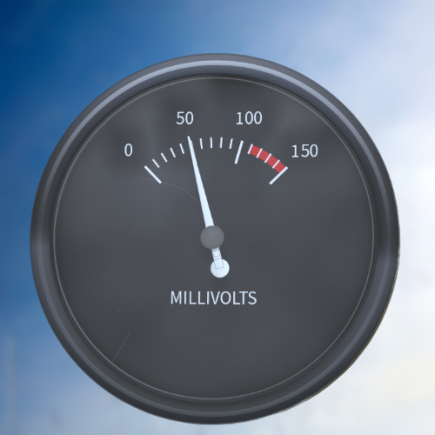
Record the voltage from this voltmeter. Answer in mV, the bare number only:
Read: 50
